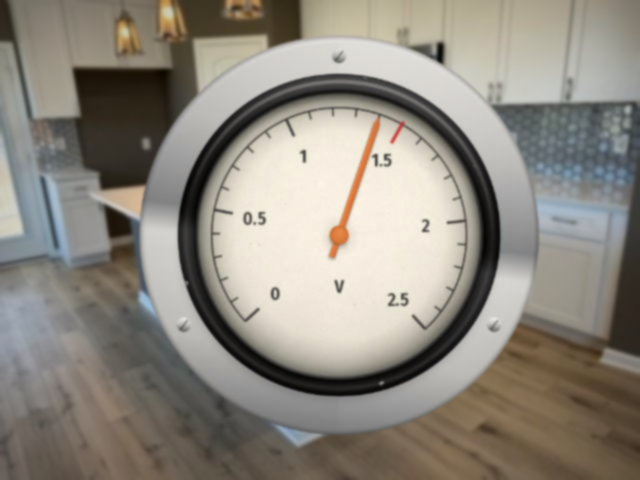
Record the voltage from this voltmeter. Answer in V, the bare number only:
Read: 1.4
